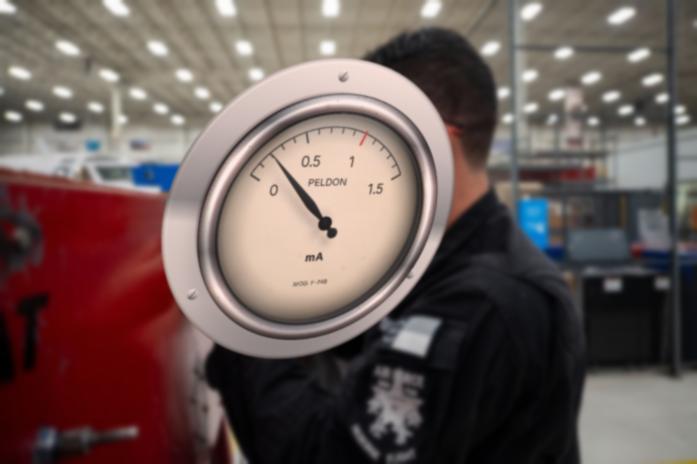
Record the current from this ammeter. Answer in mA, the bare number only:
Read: 0.2
